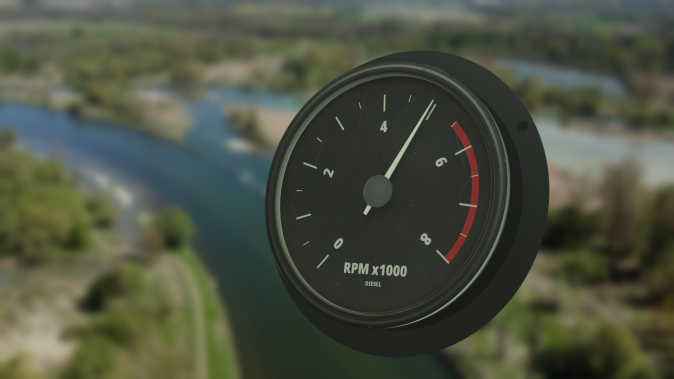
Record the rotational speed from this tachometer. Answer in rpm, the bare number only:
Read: 5000
